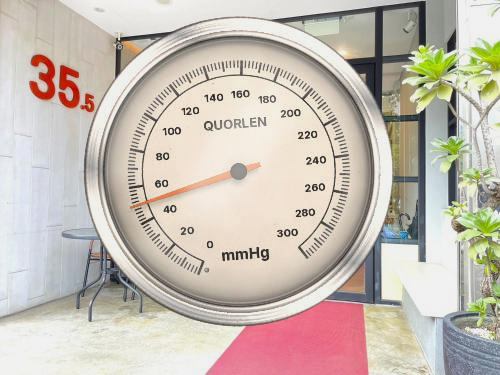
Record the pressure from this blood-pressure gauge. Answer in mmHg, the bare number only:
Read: 50
